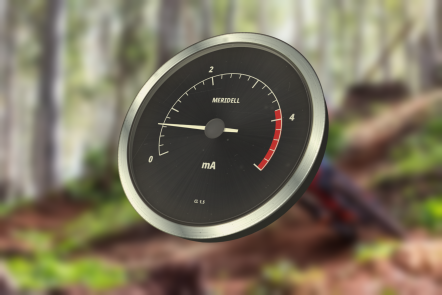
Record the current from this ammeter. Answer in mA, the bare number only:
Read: 0.6
